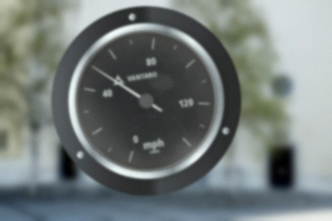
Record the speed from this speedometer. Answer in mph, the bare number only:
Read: 50
